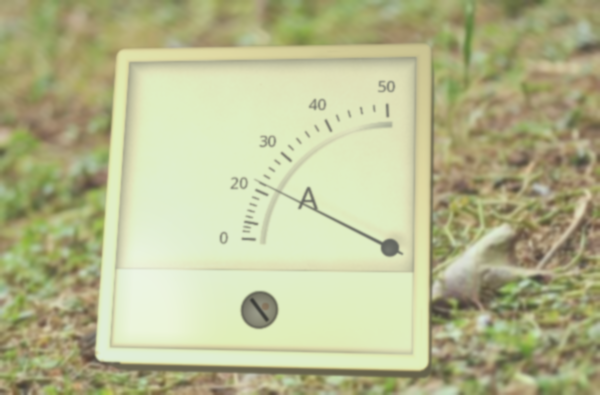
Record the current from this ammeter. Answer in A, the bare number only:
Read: 22
